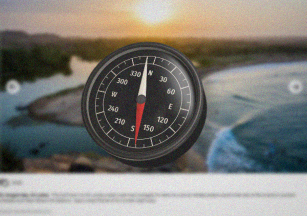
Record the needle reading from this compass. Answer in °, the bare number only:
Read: 170
